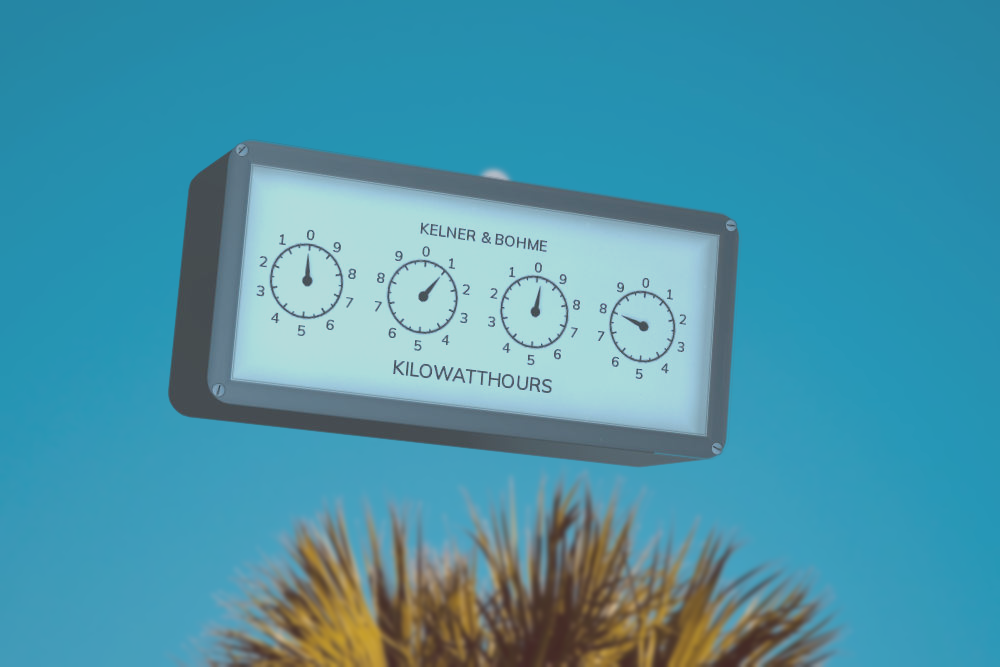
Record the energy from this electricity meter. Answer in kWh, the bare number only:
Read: 98
